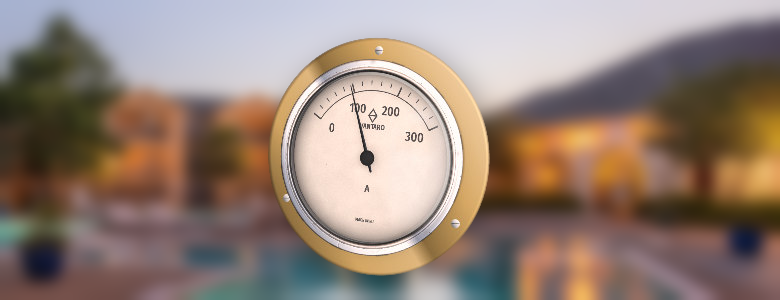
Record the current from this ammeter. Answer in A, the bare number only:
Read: 100
